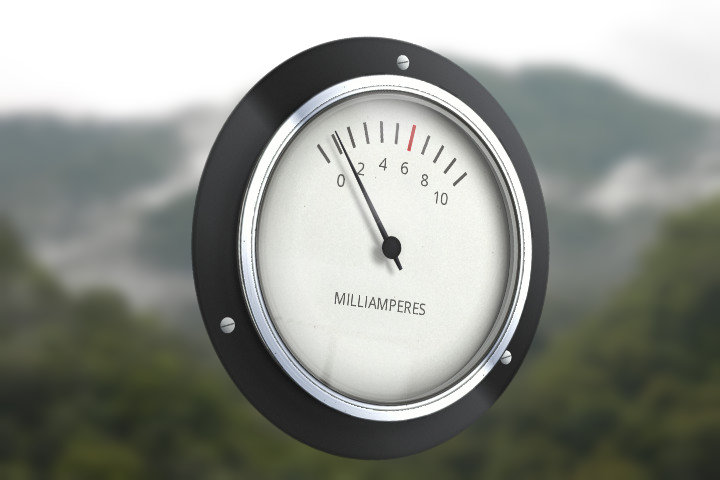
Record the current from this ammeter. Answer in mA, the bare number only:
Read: 1
